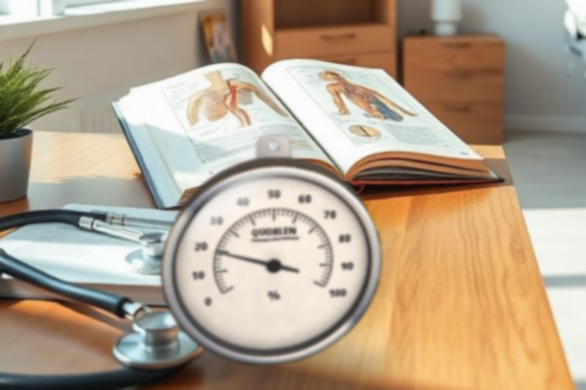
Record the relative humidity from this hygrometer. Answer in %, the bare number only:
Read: 20
